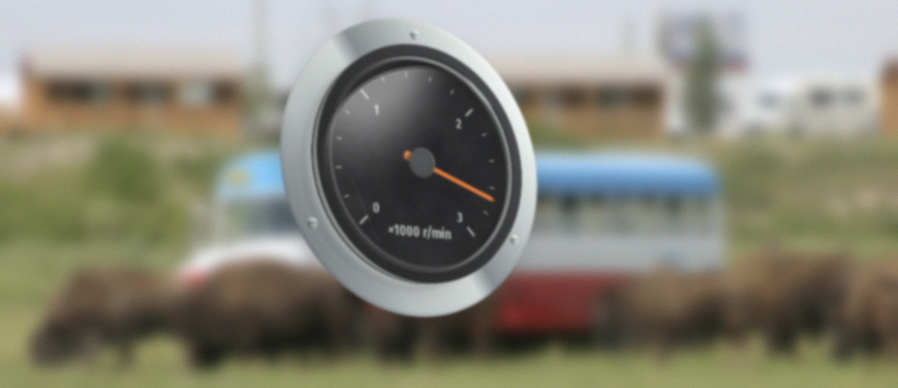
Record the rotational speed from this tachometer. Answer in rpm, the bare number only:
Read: 2700
